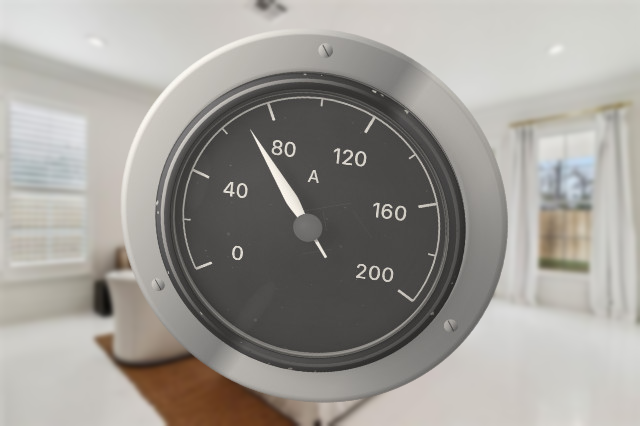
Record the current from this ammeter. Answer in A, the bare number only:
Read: 70
